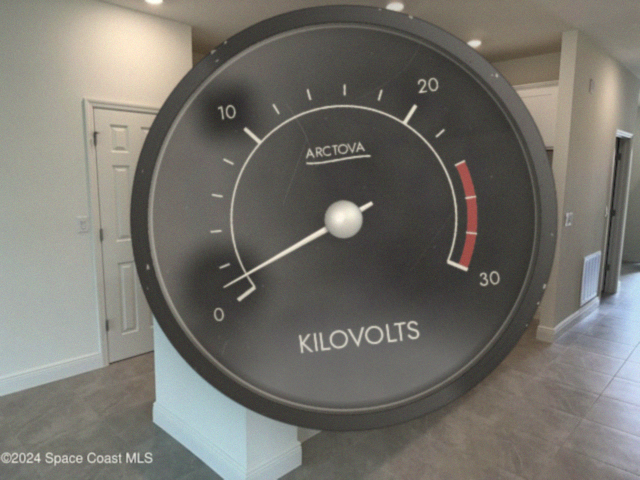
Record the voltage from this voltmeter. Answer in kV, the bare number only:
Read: 1
